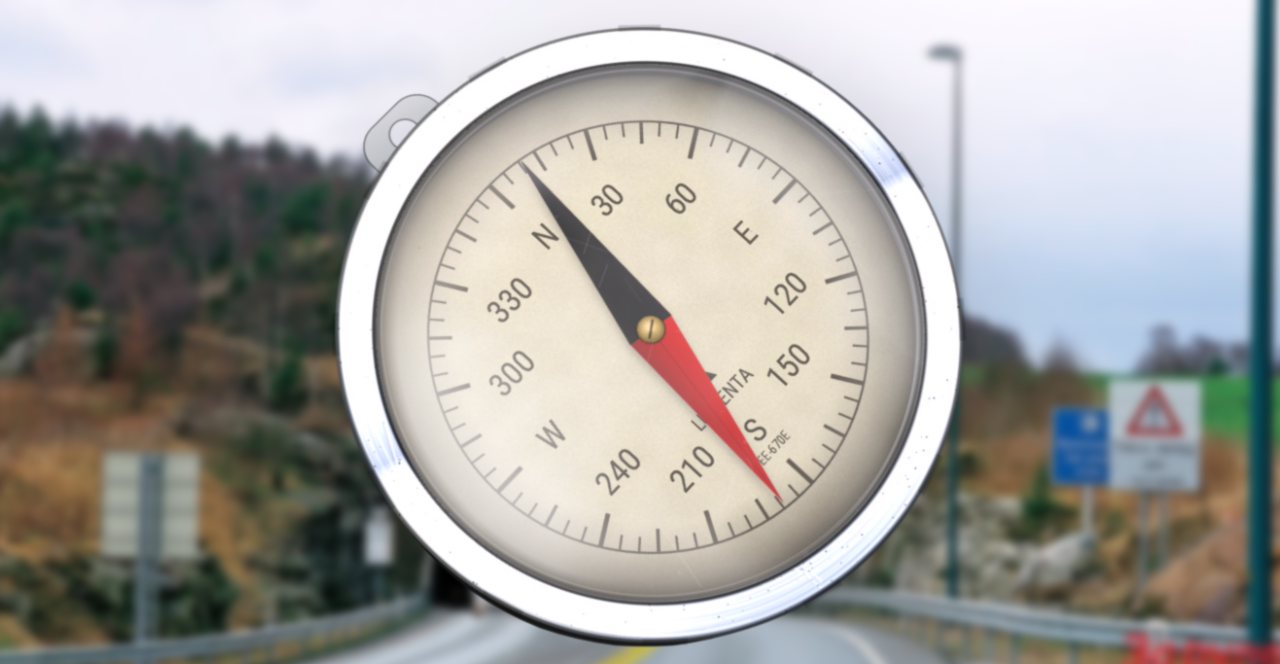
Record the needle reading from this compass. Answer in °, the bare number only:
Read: 190
